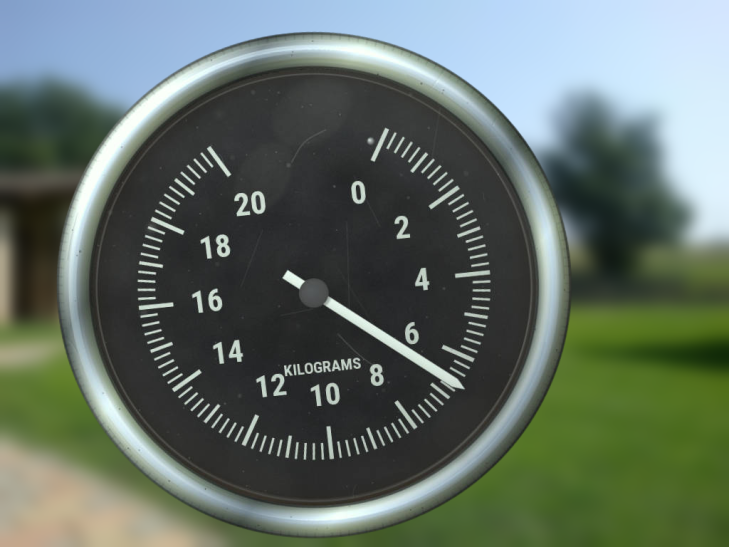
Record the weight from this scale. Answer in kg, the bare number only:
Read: 6.6
